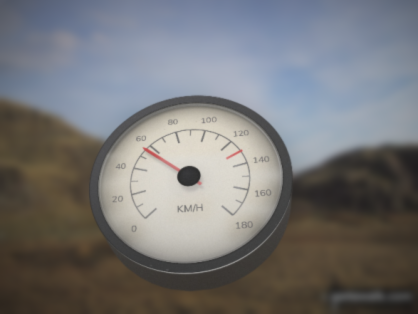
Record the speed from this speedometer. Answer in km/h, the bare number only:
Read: 55
